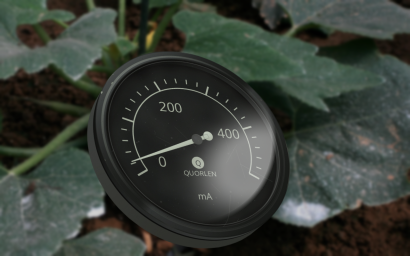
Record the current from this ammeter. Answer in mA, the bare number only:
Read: 20
